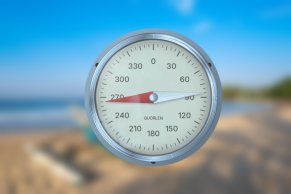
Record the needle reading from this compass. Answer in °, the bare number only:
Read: 265
